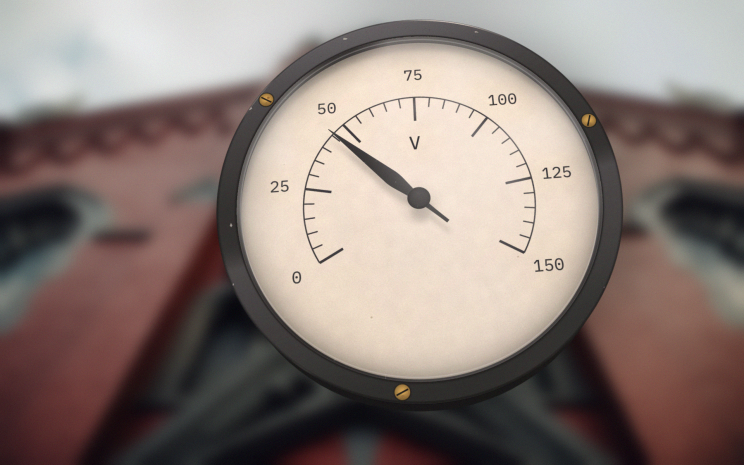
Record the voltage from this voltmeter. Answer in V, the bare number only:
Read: 45
